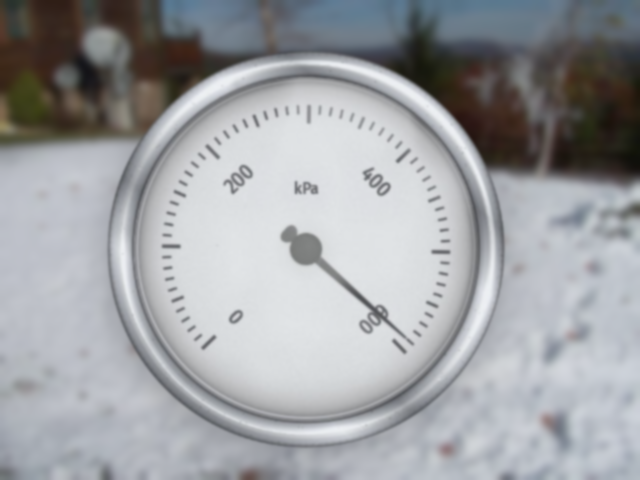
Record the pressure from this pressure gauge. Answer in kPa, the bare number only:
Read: 590
